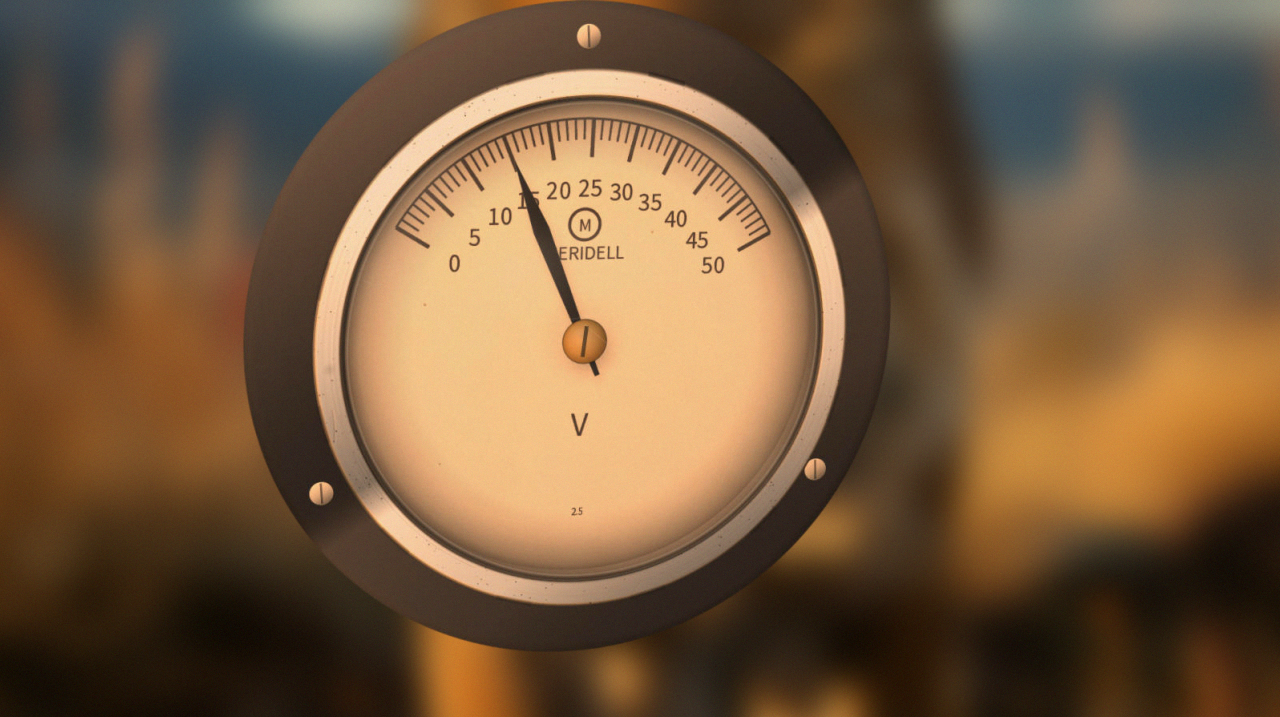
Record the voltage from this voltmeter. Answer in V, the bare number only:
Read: 15
